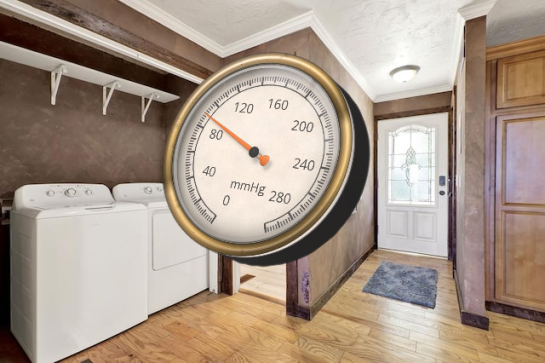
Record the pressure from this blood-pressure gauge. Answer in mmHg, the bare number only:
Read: 90
